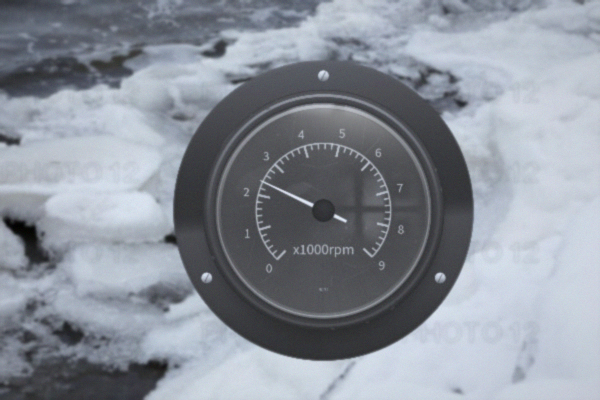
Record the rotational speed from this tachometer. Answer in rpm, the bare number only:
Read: 2400
